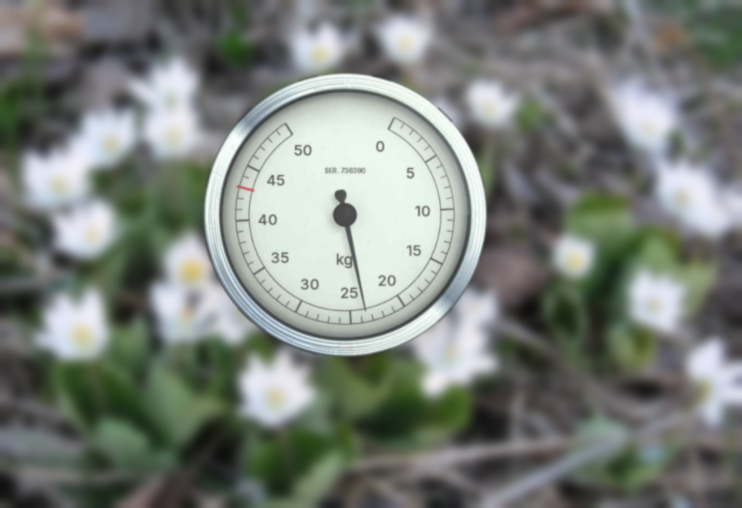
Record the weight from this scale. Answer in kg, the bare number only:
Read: 23.5
